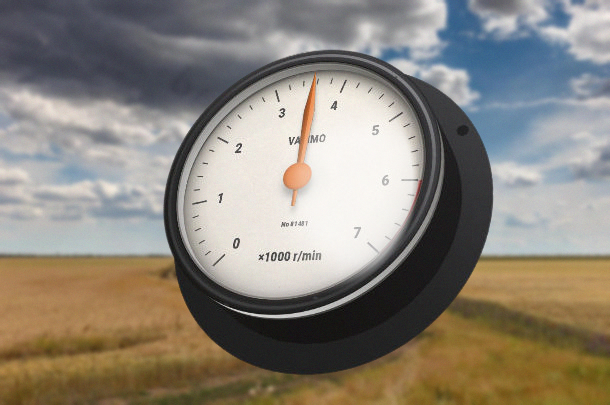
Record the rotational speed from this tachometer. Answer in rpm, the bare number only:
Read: 3600
